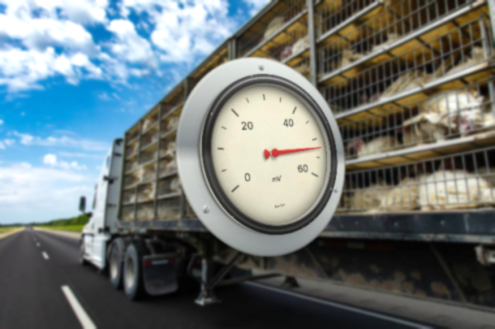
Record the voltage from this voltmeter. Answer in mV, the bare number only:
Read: 52.5
